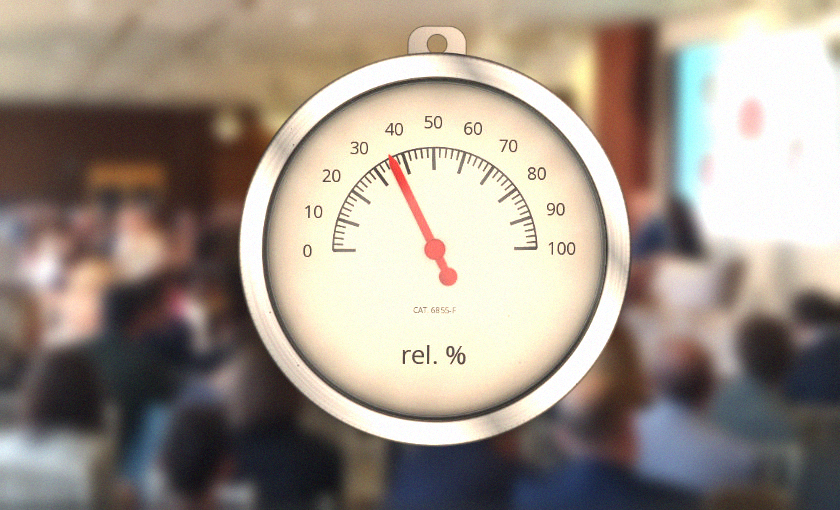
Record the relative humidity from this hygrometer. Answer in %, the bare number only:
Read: 36
